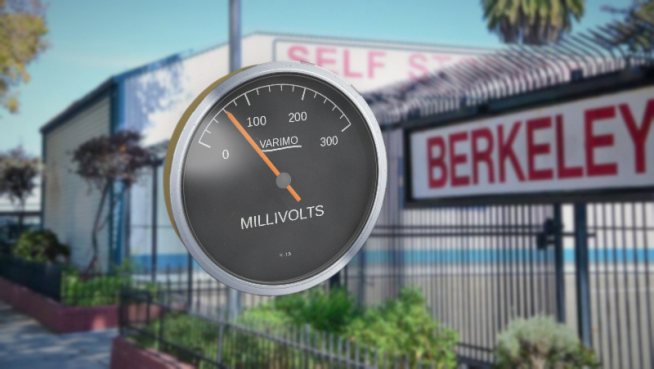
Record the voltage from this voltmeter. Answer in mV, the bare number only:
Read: 60
